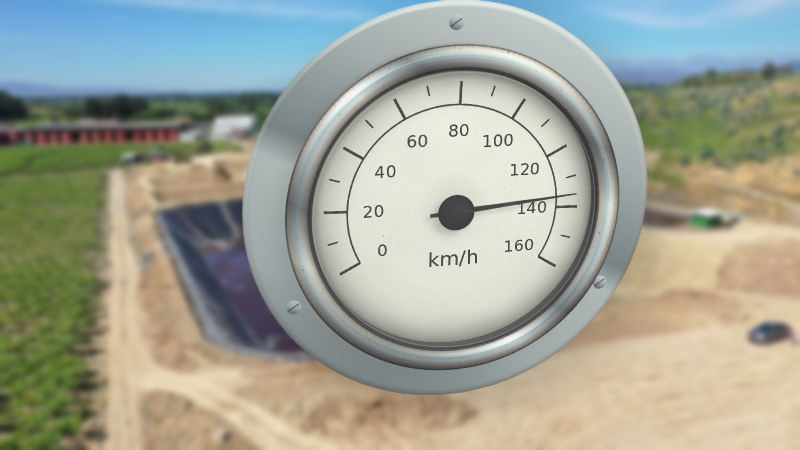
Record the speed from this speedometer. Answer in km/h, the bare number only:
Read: 135
